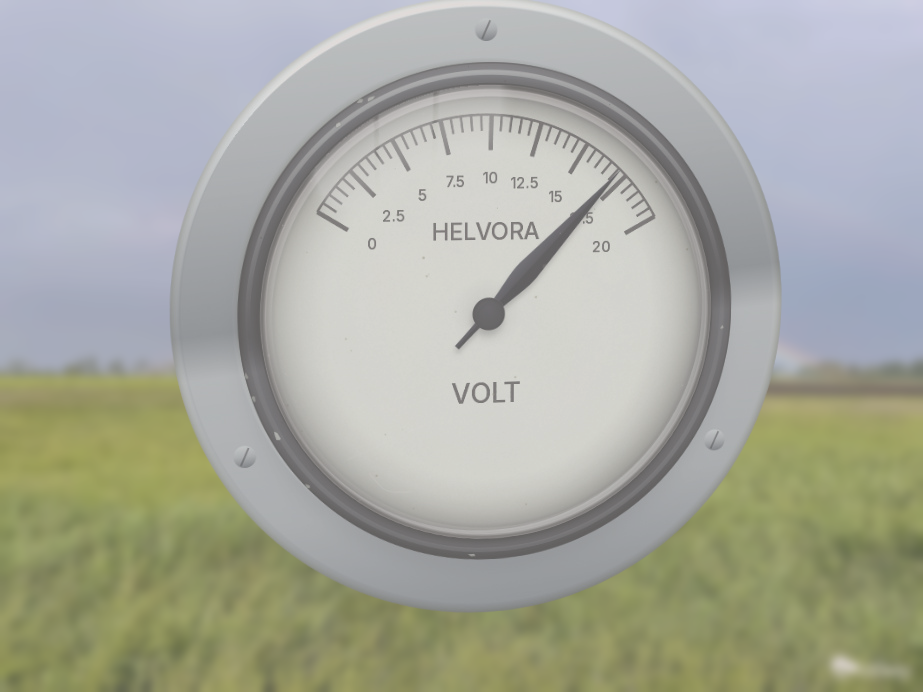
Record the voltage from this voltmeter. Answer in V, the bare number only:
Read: 17
